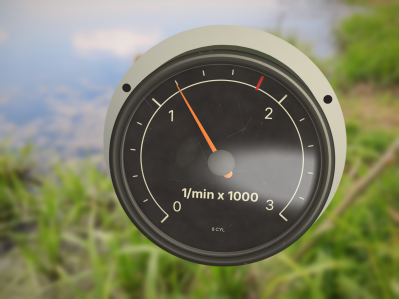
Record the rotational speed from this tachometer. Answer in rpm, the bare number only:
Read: 1200
